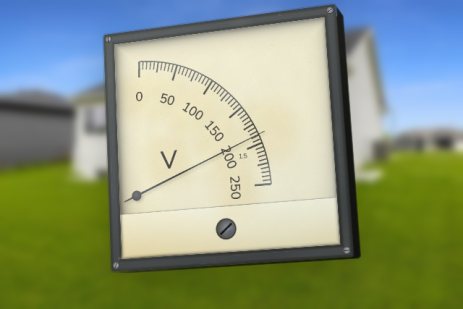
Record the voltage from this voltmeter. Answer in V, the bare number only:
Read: 190
